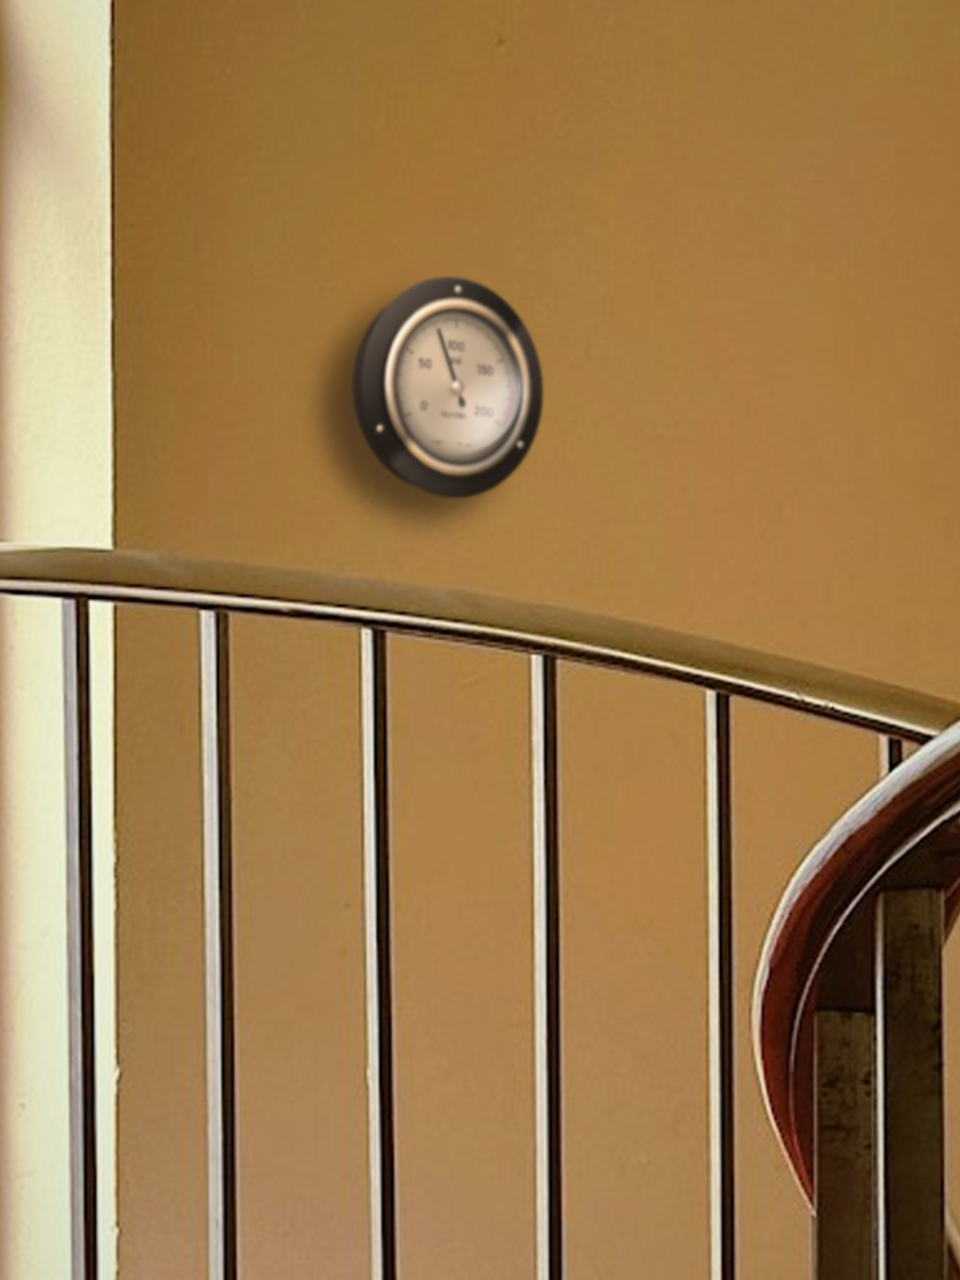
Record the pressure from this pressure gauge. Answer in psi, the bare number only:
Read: 80
